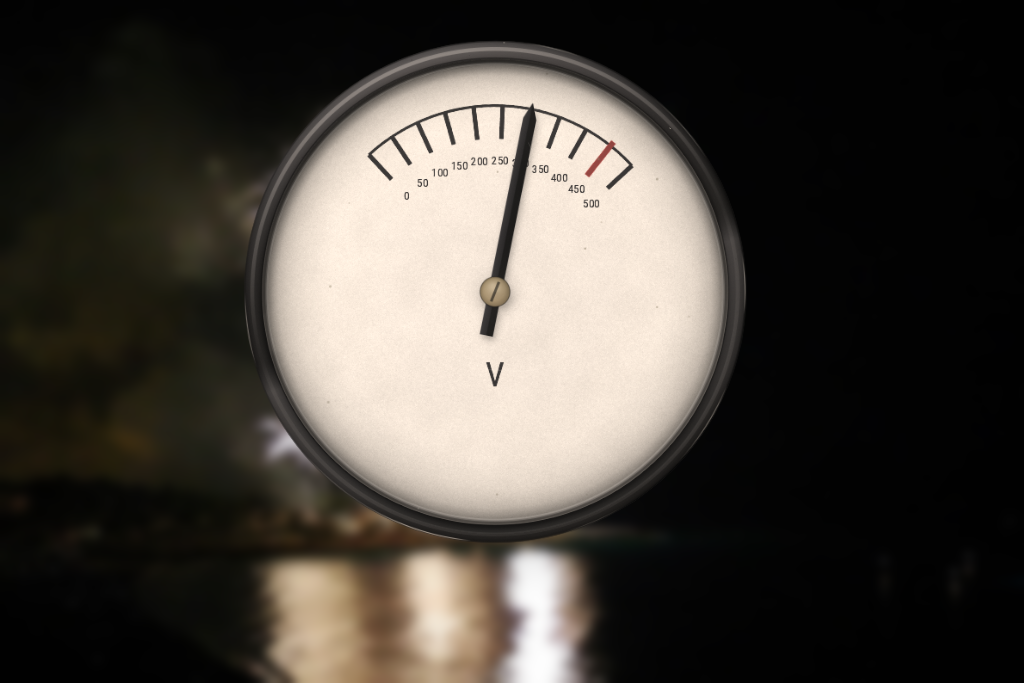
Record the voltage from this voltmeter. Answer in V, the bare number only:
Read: 300
